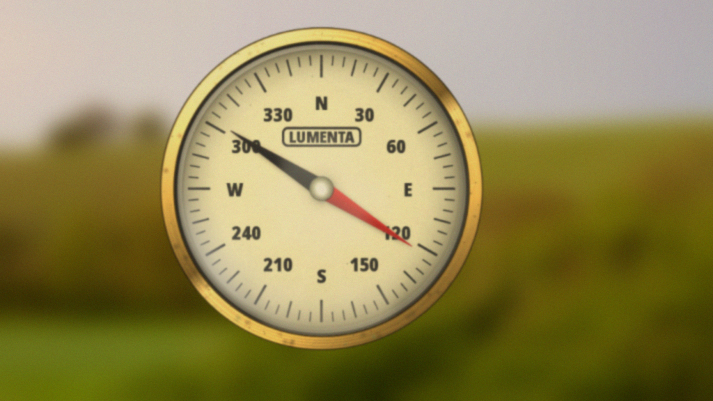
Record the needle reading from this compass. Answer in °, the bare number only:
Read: 122.5
